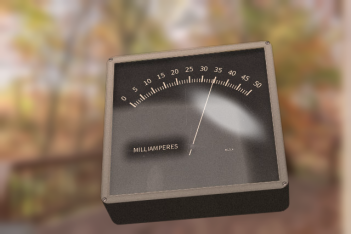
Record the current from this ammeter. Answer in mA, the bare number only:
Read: 35
